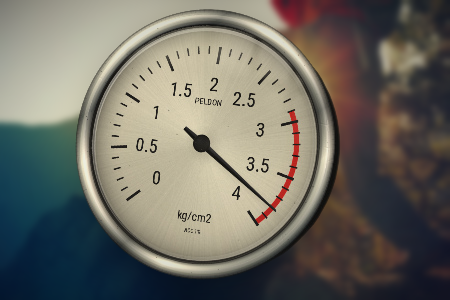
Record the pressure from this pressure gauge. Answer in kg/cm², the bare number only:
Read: 3.8
